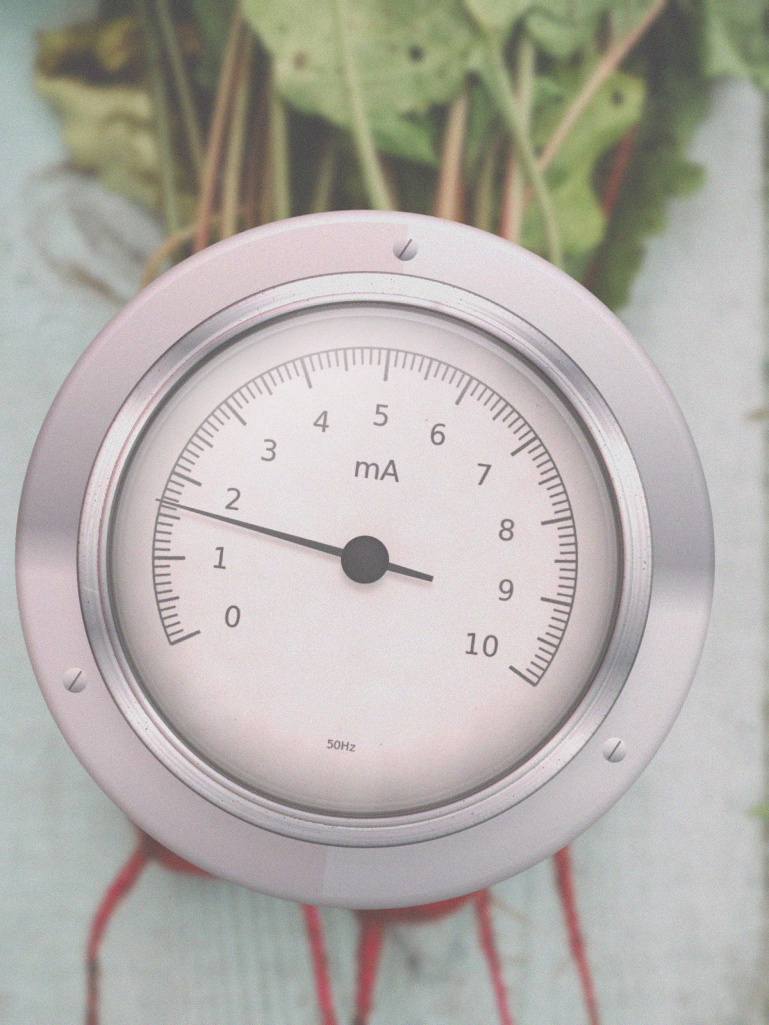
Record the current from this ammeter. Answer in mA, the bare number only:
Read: 1.65
